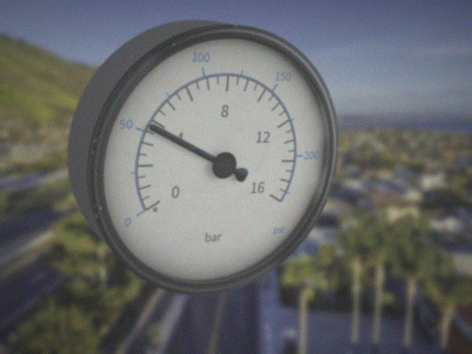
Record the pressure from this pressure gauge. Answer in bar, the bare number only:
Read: 3.75
